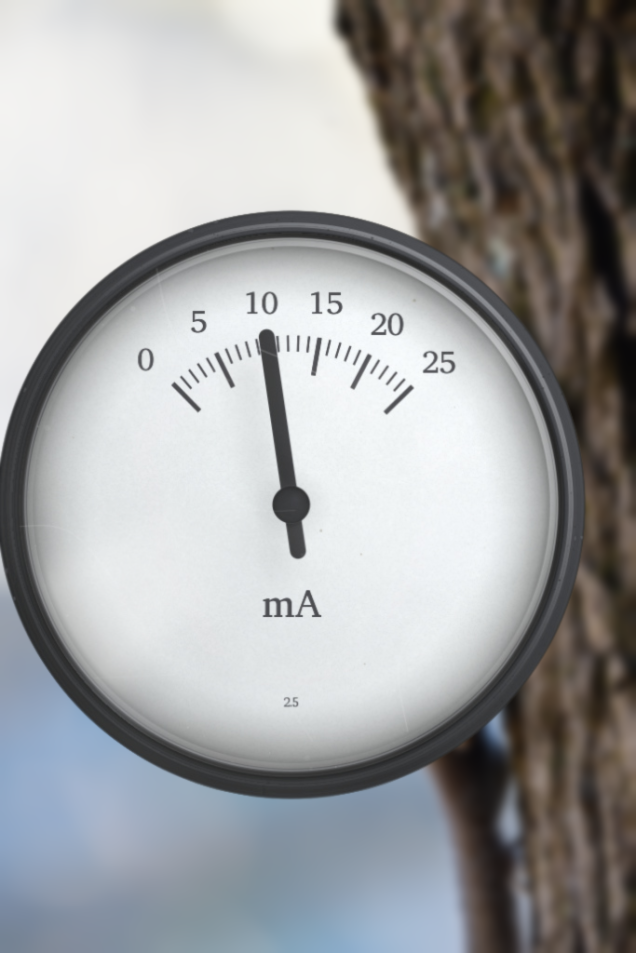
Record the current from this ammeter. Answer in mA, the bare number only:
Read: 10
